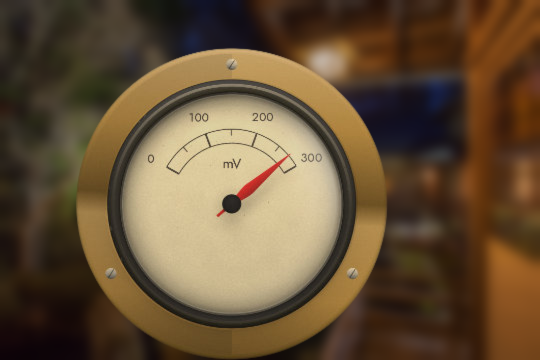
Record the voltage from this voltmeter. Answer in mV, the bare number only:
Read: 275
